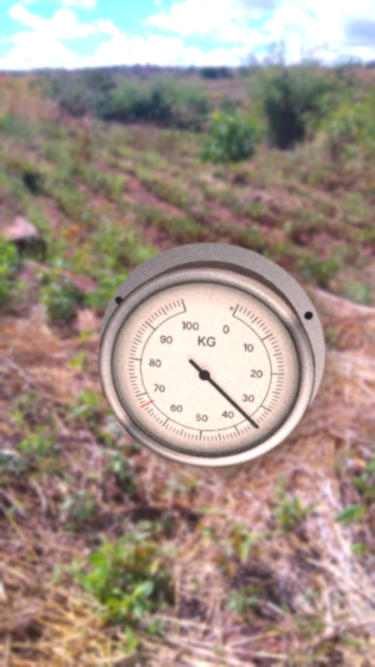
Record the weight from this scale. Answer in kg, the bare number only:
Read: 35
